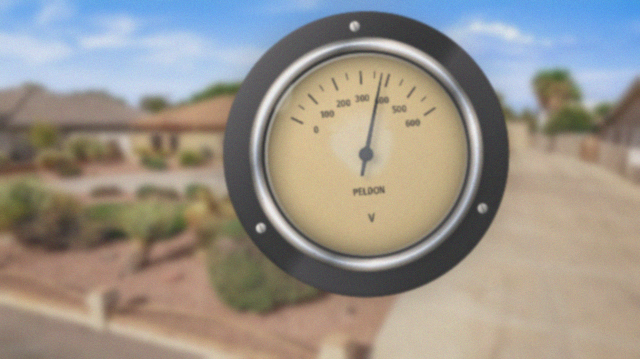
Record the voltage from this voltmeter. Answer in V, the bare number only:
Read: 375
